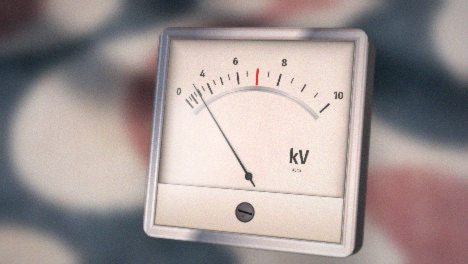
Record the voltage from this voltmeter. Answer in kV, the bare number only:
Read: 3
